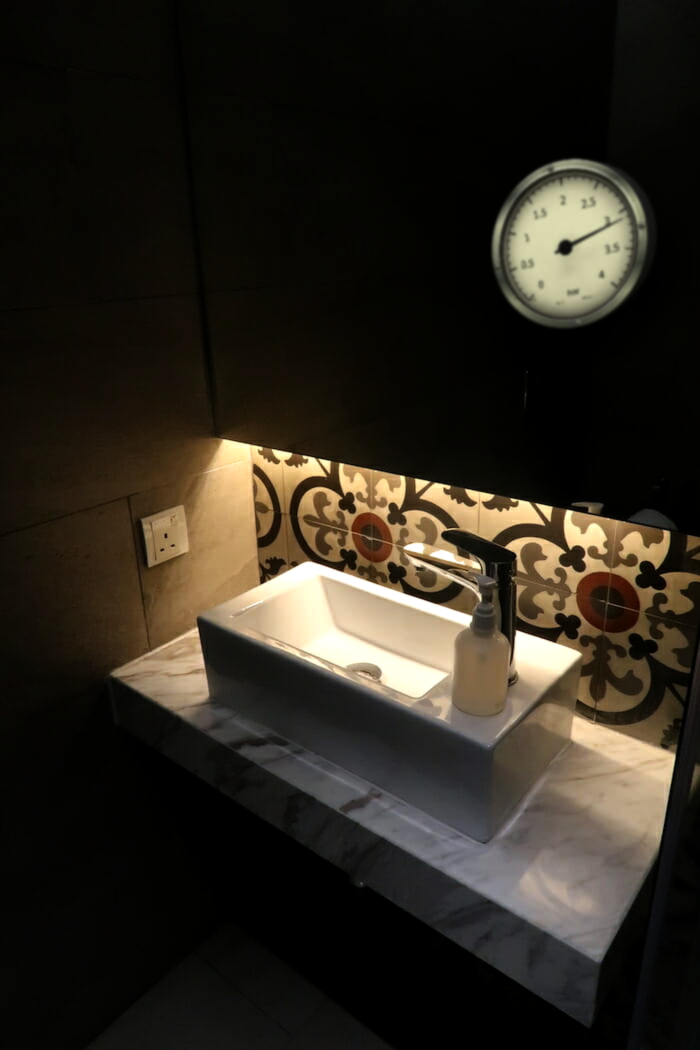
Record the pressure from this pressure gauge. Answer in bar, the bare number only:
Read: 3.1
